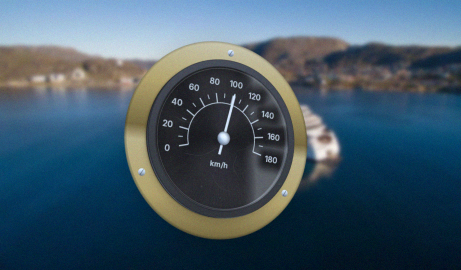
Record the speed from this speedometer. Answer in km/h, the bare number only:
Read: 100
